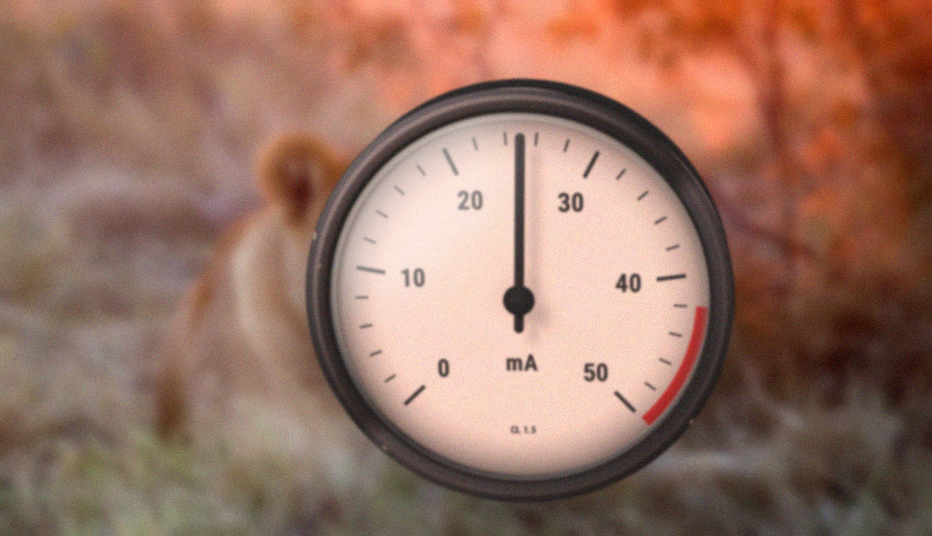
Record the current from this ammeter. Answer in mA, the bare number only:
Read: 25
